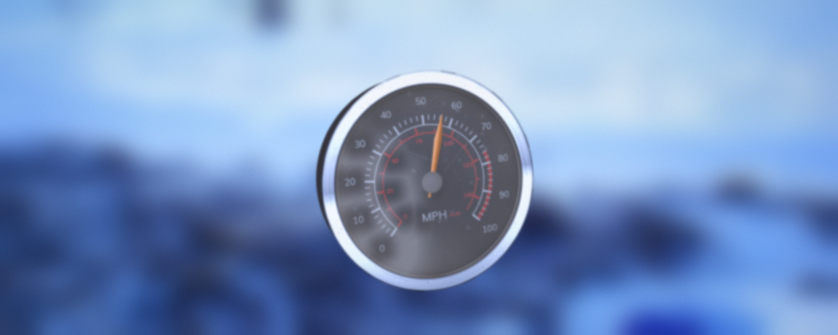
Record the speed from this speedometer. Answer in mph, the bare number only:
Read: 56
